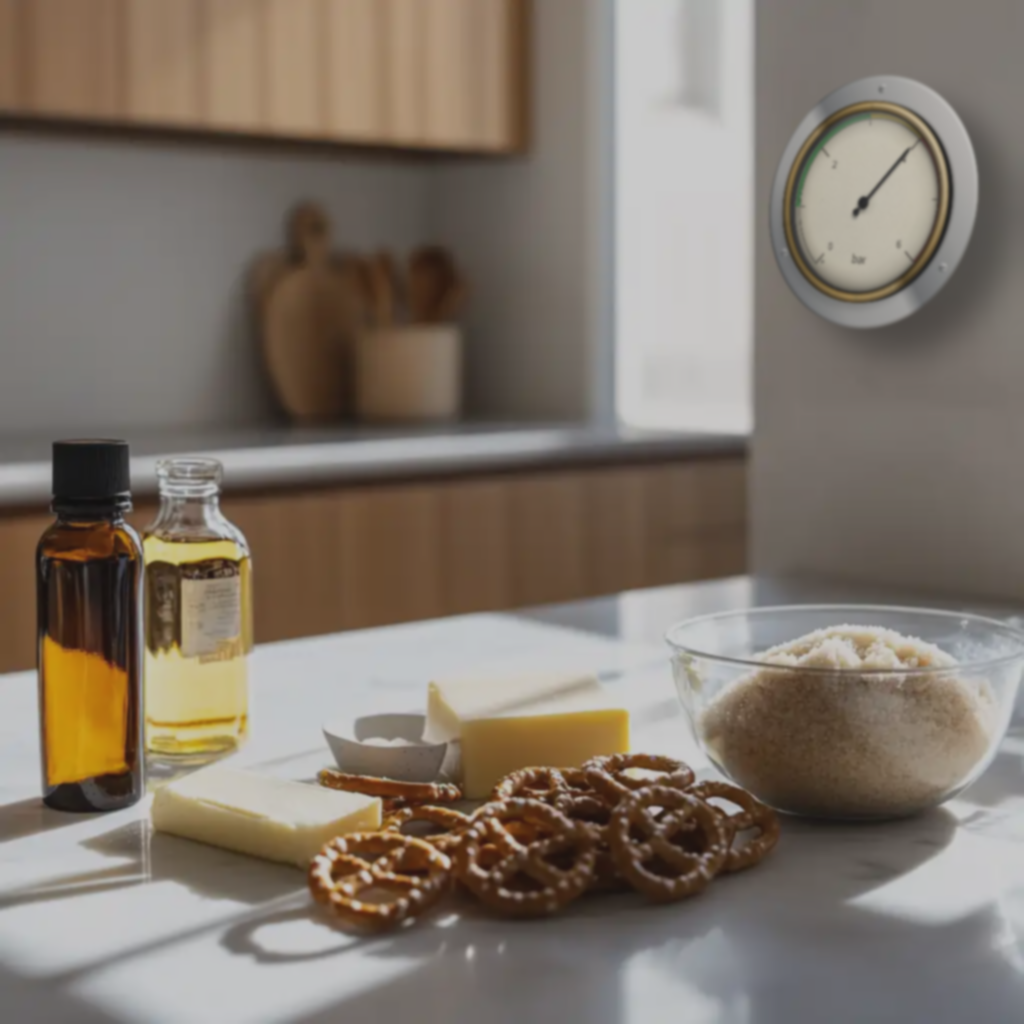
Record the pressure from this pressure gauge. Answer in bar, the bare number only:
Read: 4
